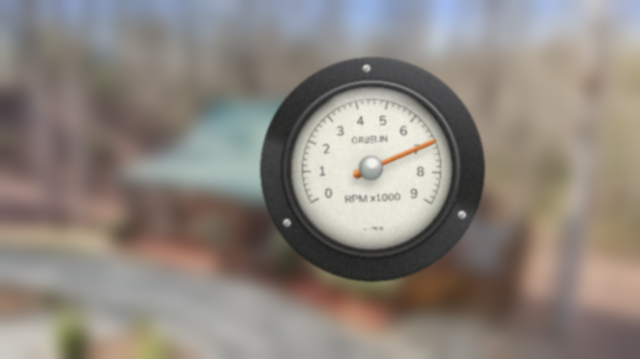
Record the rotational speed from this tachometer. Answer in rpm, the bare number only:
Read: 7000
